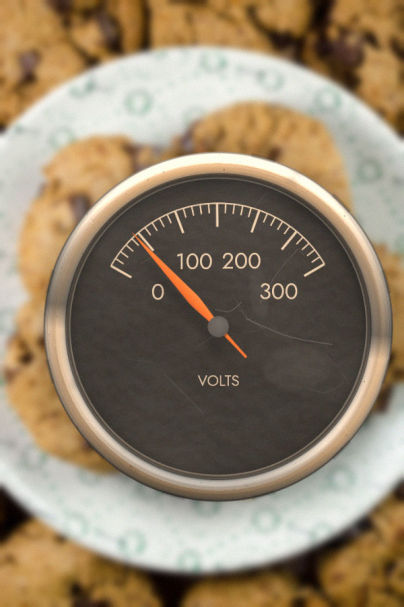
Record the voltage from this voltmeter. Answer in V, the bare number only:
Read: 45
